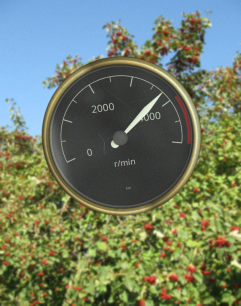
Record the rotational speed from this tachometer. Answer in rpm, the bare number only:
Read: 3750
